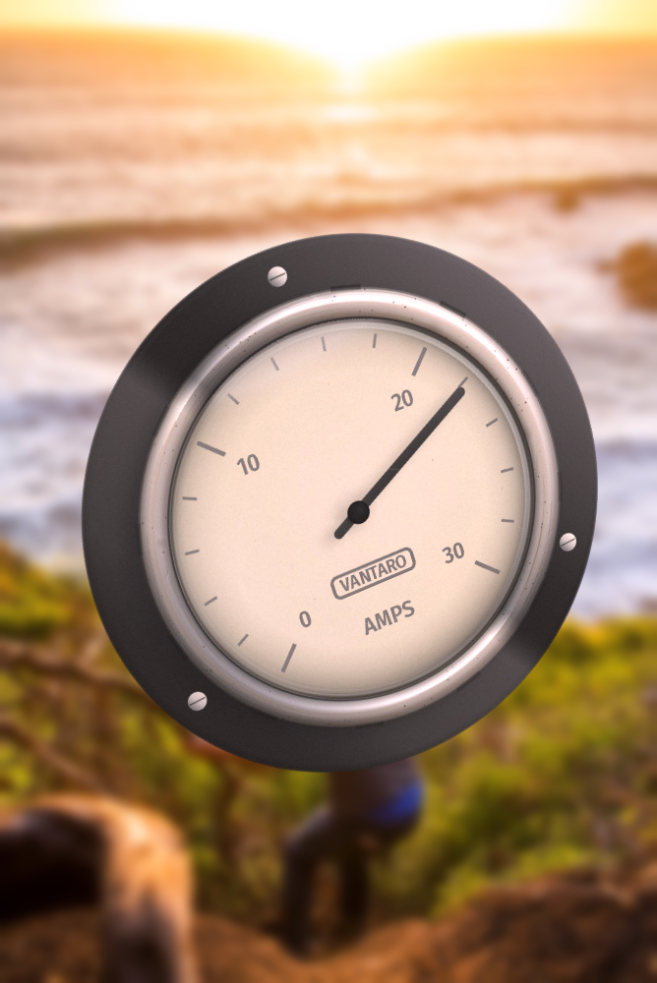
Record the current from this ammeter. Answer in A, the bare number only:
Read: 22
